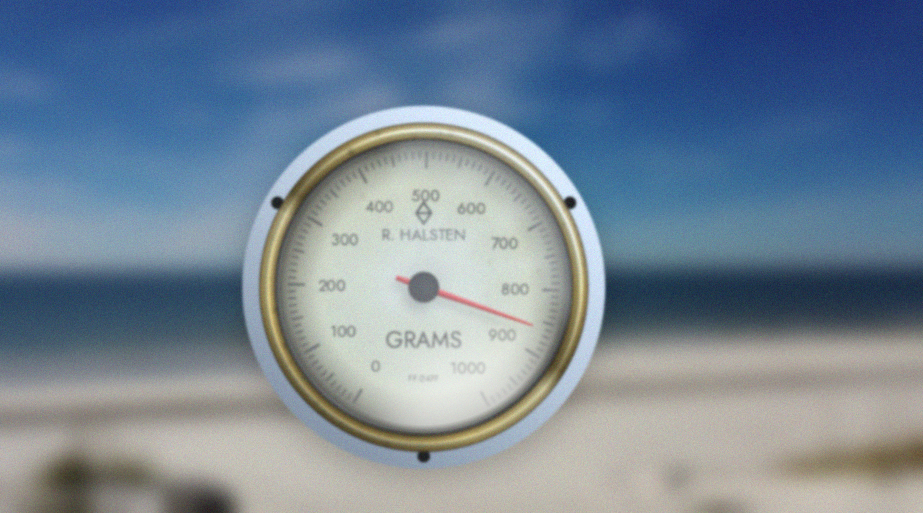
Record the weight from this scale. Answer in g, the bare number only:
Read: 860
